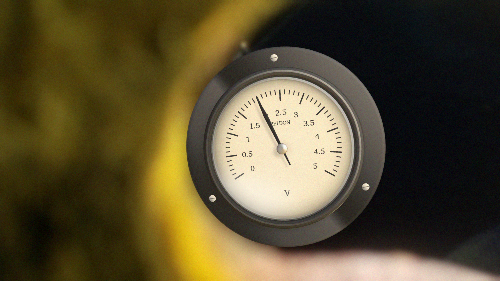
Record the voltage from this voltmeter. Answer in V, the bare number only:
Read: 2
